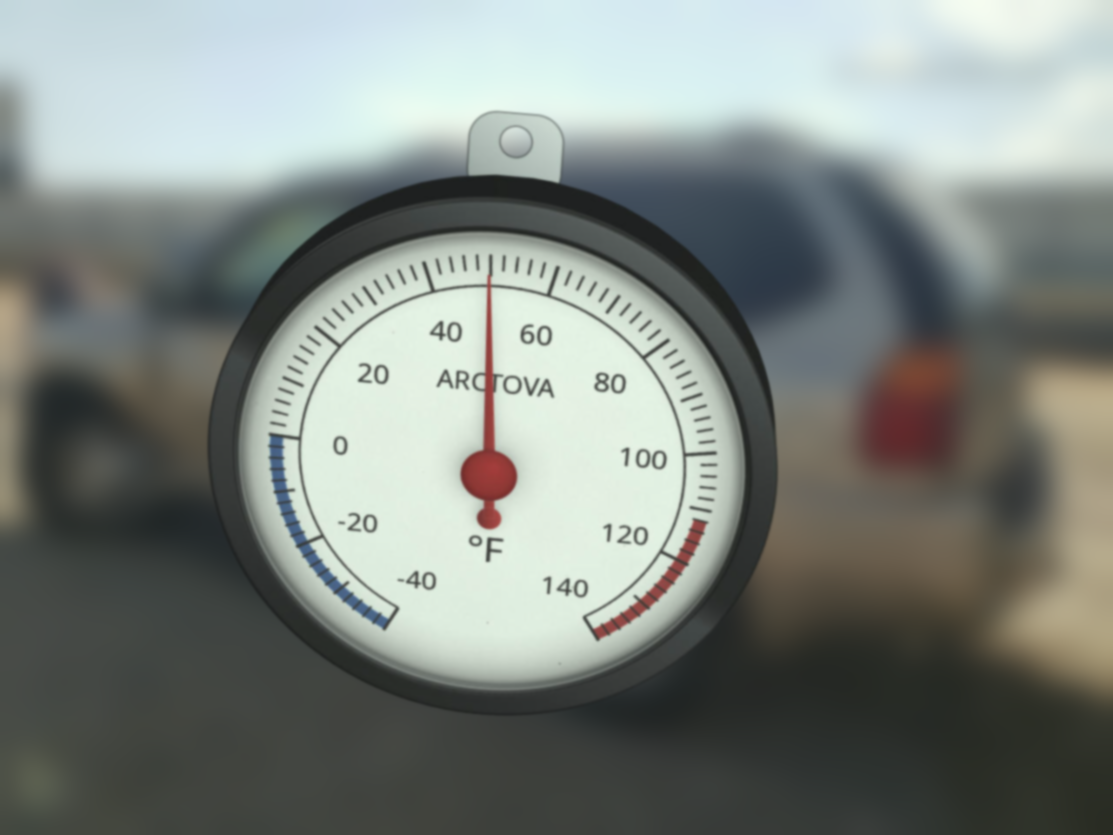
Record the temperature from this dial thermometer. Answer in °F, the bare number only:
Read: 50
